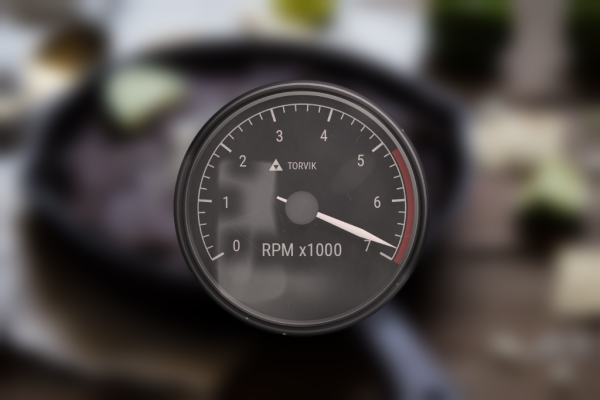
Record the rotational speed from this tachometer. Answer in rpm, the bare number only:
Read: 6800
